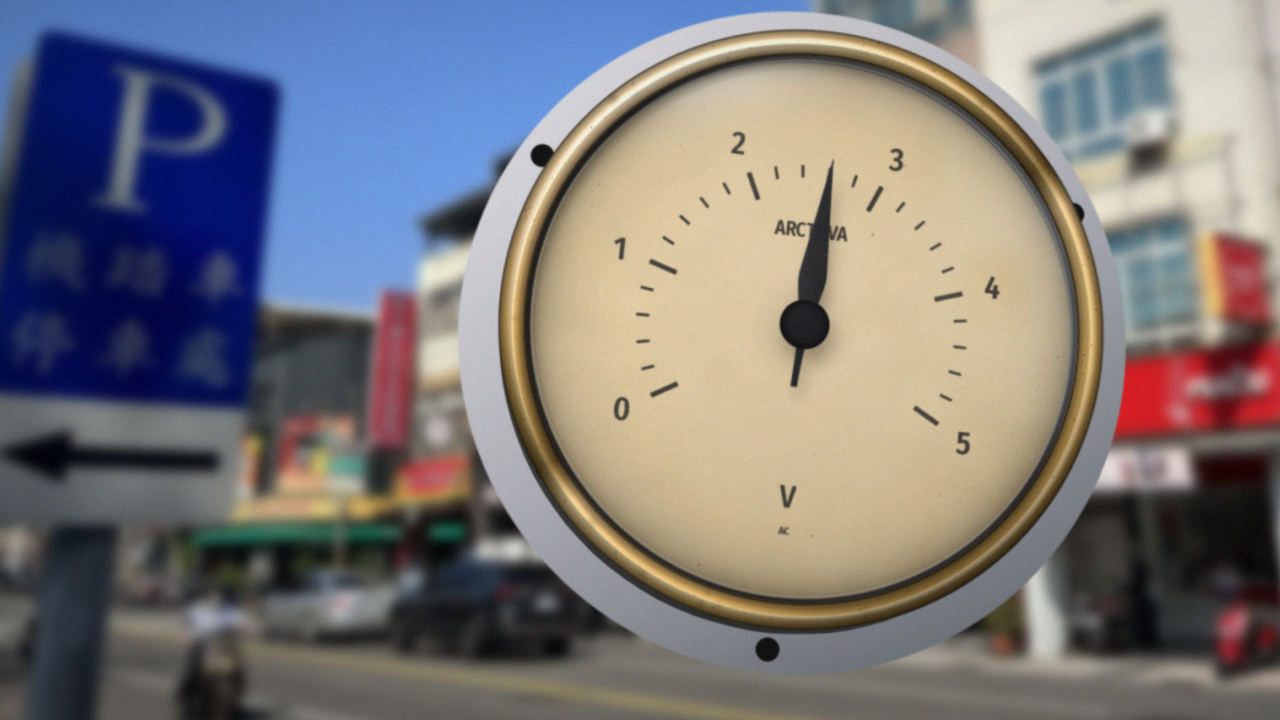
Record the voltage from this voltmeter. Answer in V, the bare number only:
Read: 2.6
